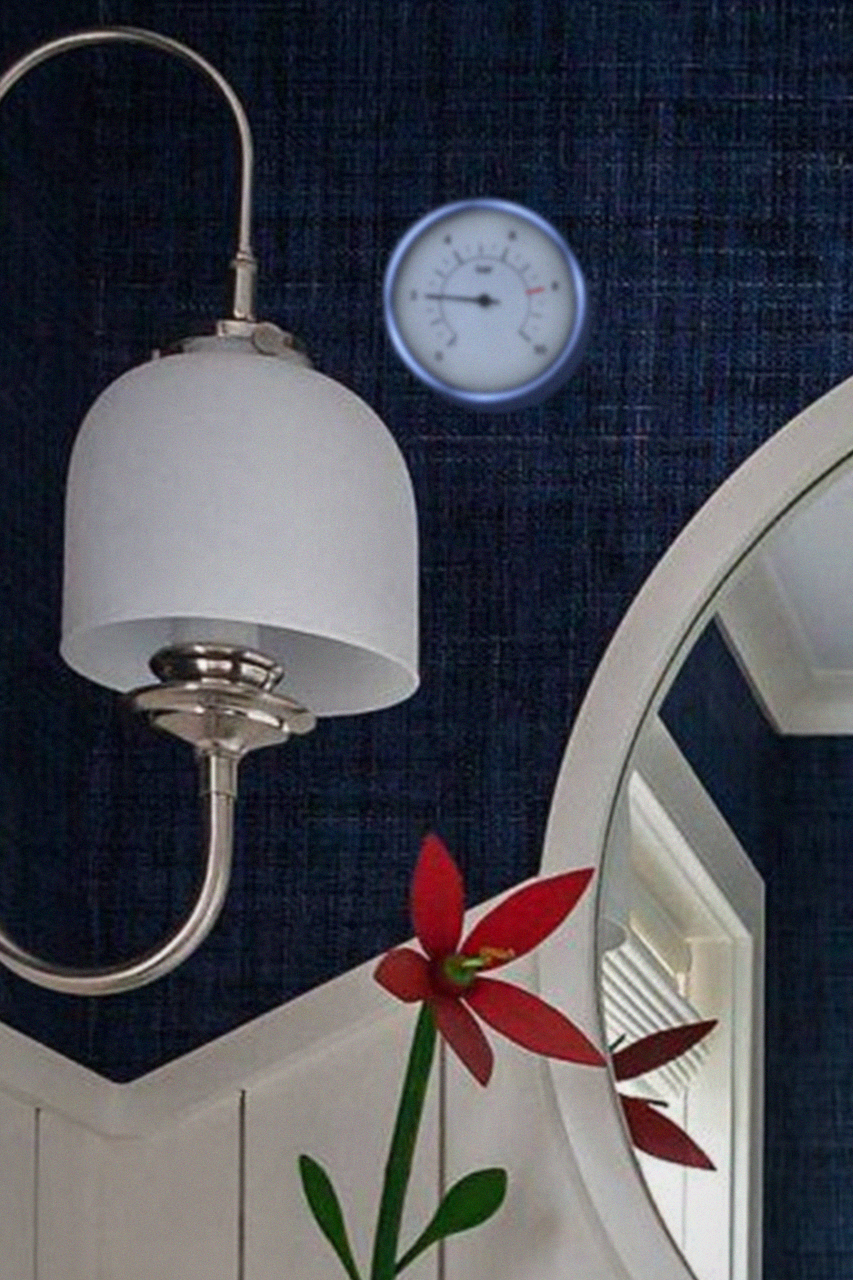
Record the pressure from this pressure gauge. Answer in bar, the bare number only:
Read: 2
